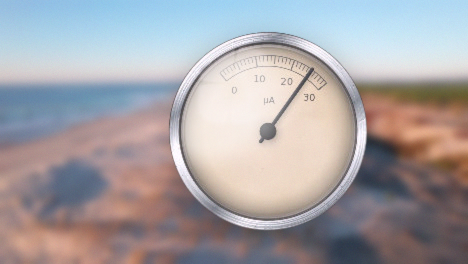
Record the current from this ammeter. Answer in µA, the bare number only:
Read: 25
